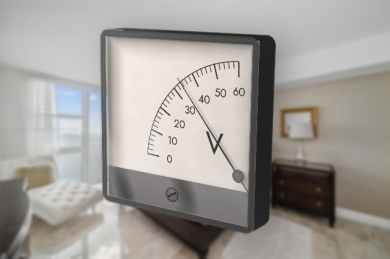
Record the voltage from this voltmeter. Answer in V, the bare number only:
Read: 34
